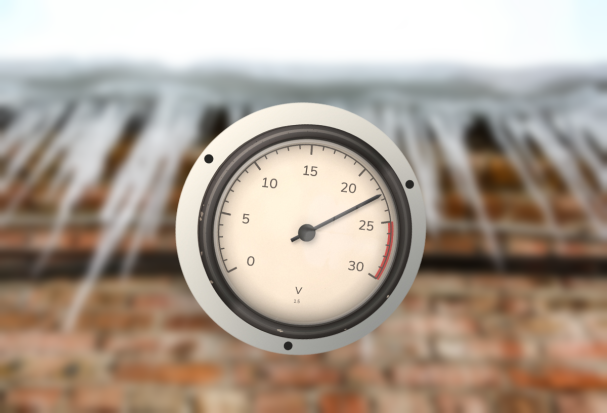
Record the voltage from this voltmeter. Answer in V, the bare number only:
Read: 22.5
